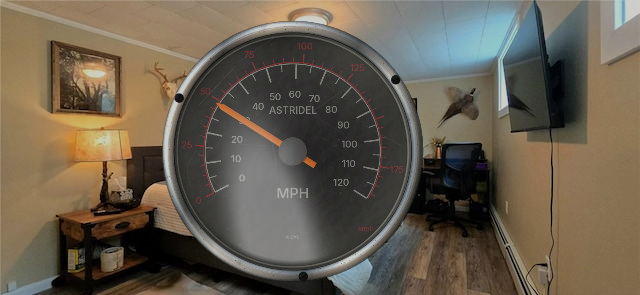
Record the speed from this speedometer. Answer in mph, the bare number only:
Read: 30
